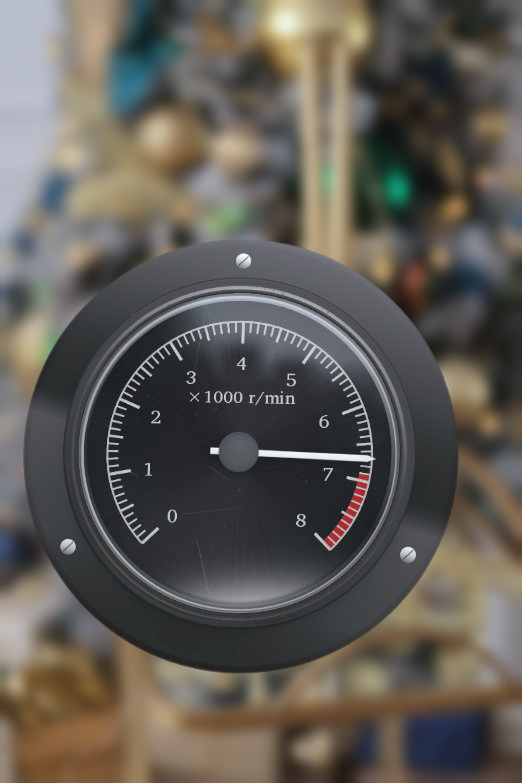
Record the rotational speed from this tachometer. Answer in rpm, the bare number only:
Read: 6700
